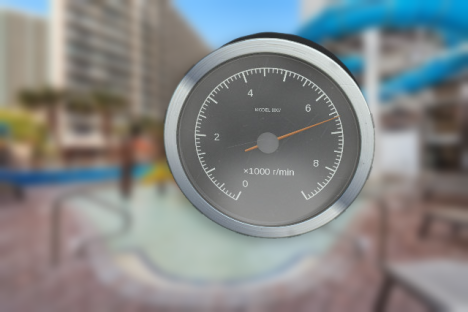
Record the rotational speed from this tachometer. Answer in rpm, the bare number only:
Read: 6600
